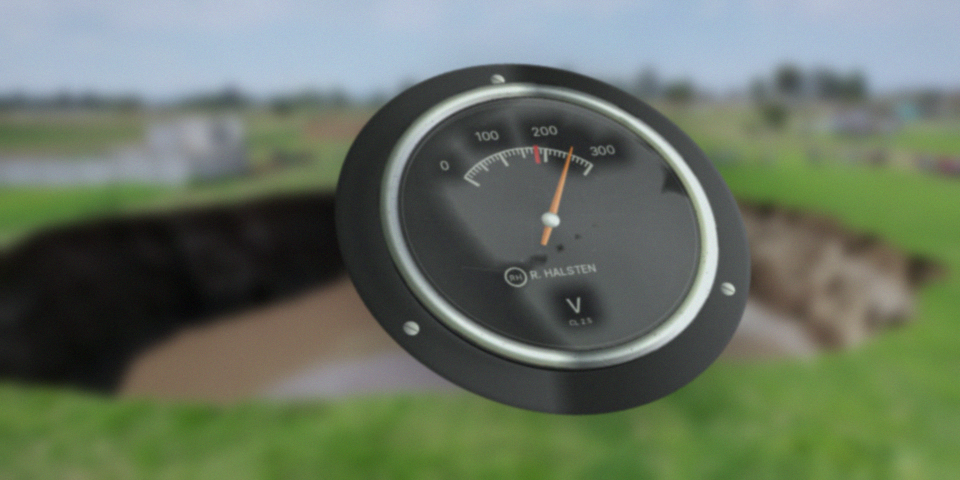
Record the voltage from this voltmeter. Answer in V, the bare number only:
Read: 250
